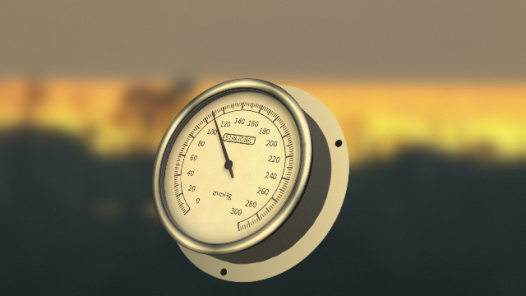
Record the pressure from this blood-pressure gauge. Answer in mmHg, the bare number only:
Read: 110
